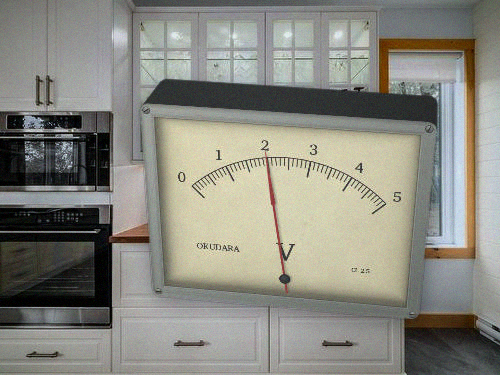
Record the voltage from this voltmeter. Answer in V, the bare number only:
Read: 2
